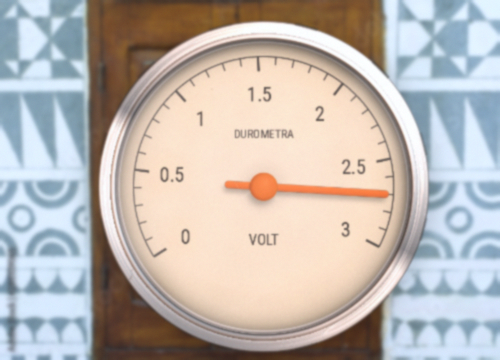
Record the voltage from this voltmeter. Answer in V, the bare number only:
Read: 2.7
